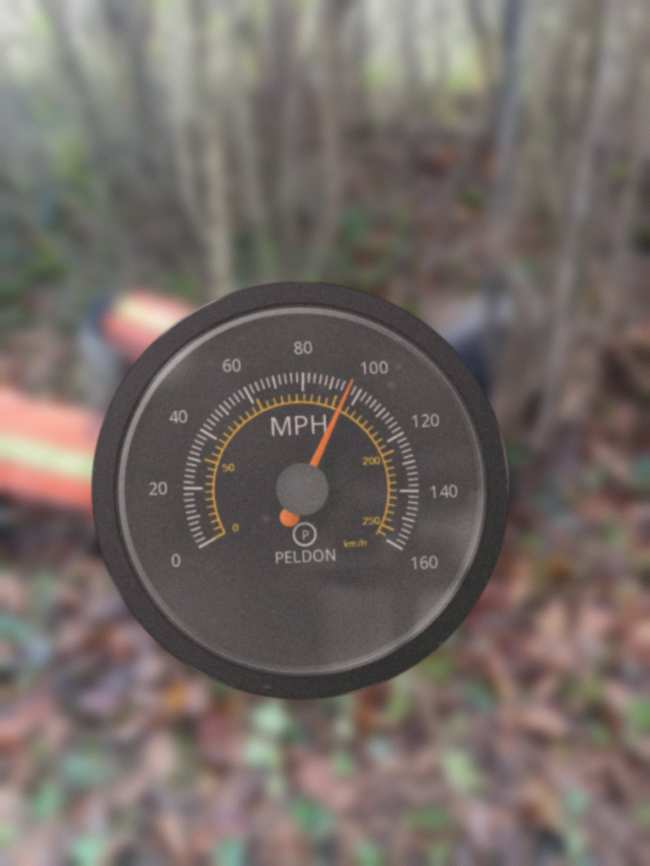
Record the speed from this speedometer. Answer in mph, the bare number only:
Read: 96
